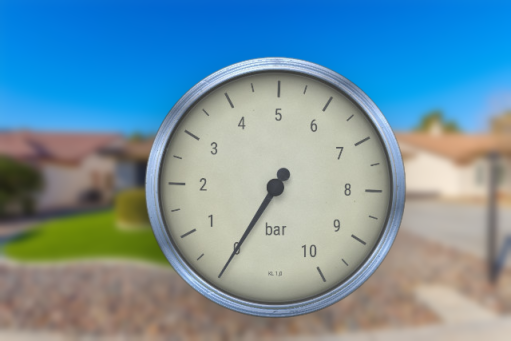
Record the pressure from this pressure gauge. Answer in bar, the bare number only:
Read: 0
